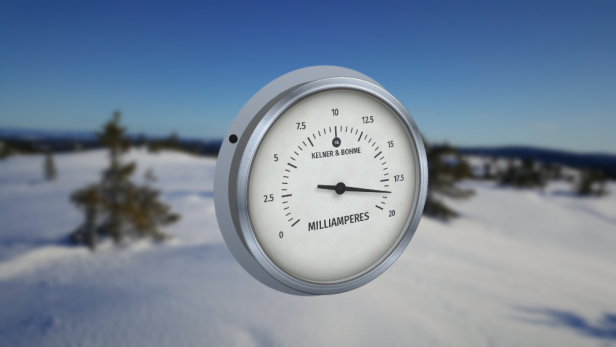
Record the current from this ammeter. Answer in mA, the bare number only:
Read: 18.5
